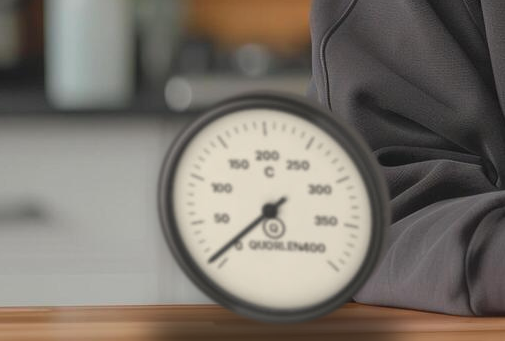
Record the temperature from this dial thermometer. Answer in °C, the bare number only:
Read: 10
